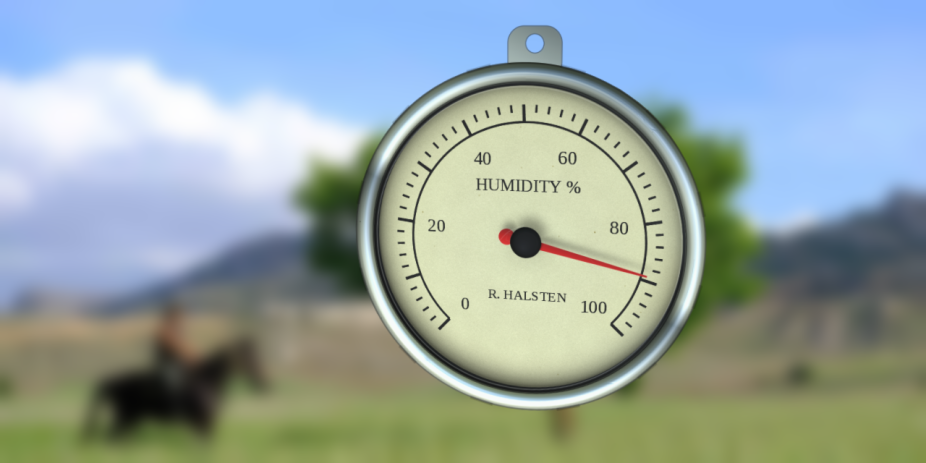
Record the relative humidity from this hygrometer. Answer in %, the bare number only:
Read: 89
